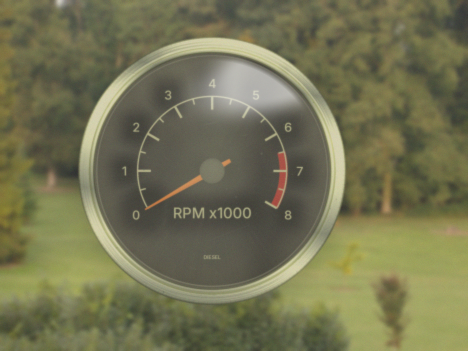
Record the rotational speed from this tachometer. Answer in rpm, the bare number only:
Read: 0
